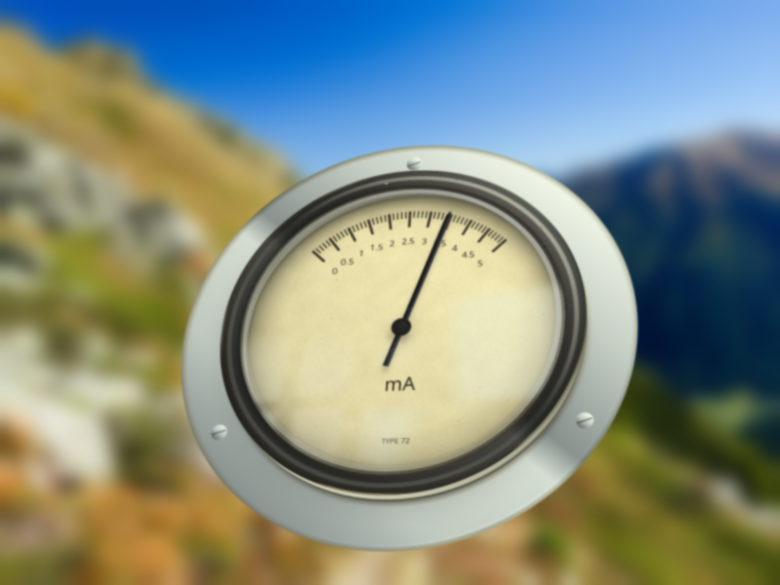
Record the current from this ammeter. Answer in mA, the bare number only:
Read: 3.5
